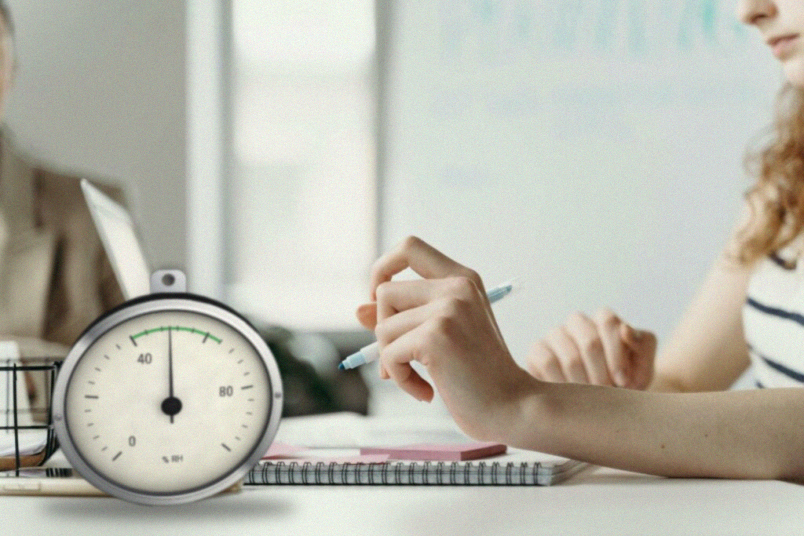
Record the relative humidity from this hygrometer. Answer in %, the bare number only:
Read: 50
